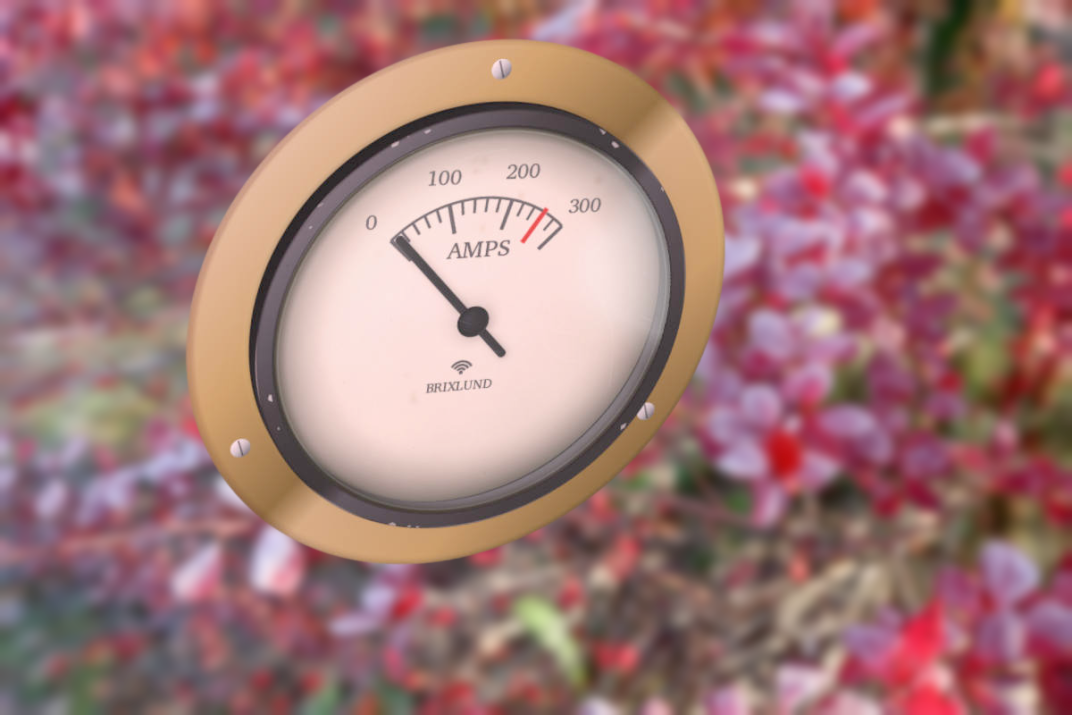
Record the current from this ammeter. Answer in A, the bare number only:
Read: 10
